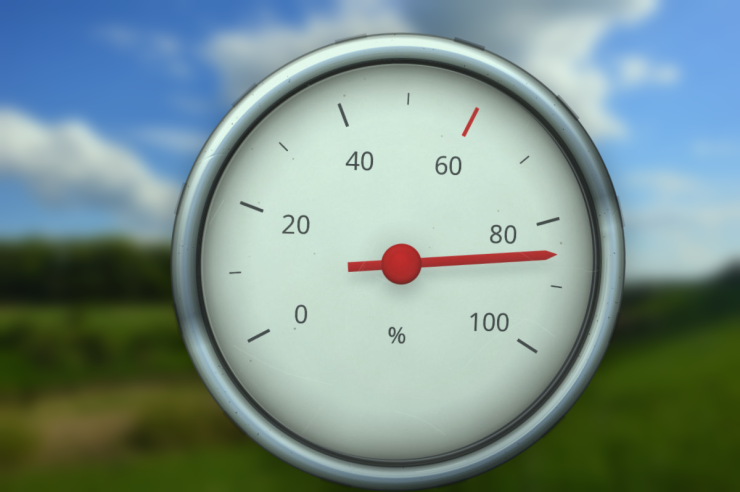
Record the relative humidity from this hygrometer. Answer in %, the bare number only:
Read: 85
